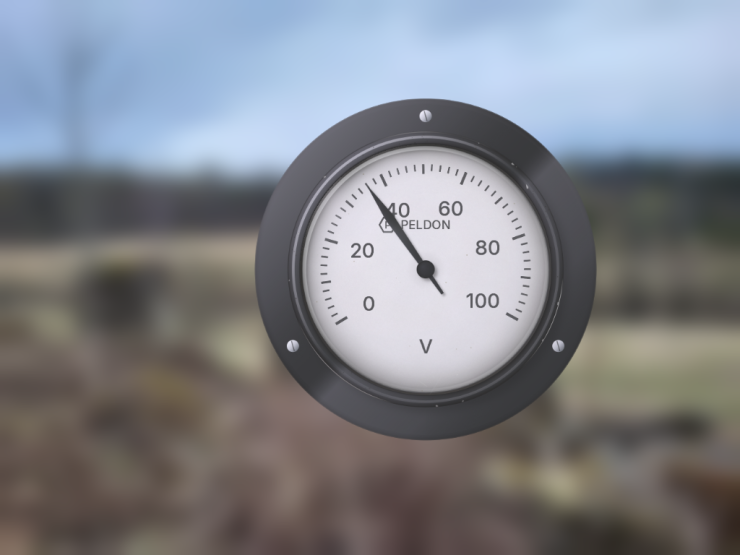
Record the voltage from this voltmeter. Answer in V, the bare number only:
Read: 36
